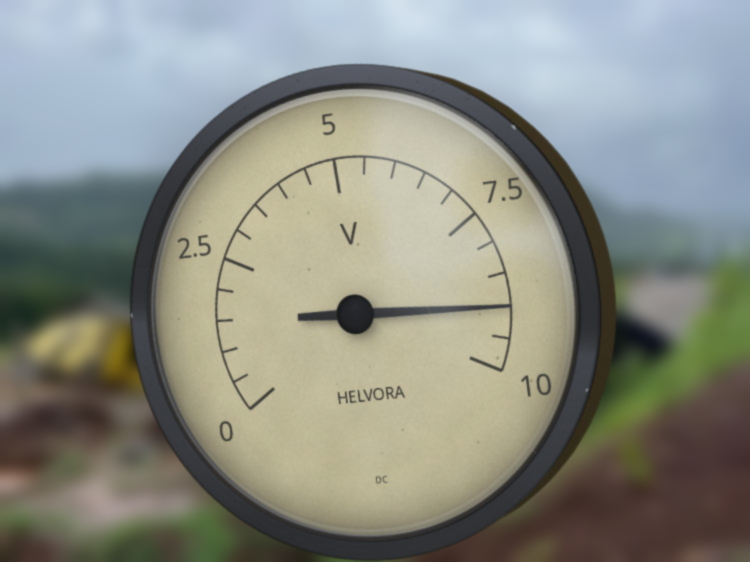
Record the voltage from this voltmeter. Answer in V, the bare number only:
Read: 9
